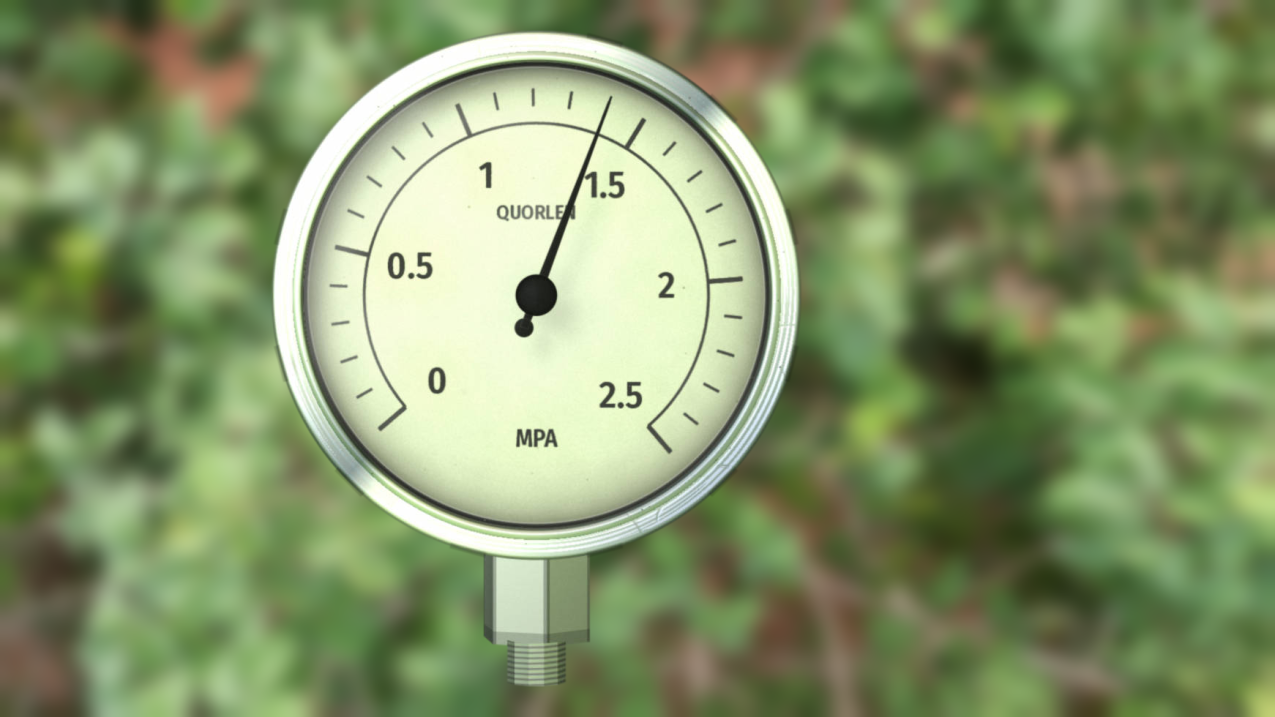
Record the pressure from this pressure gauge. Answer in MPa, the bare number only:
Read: 1.4
